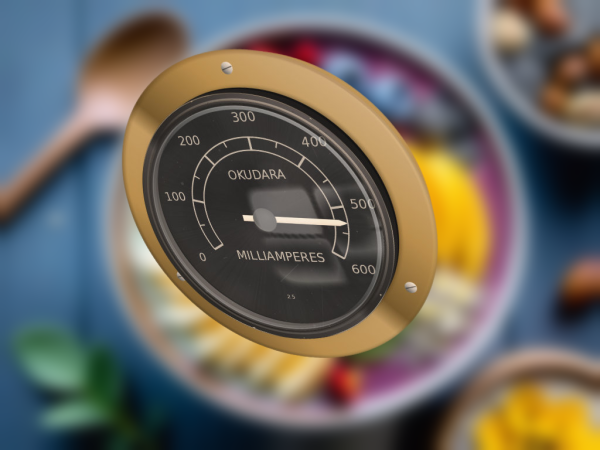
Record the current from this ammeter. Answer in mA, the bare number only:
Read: 525
